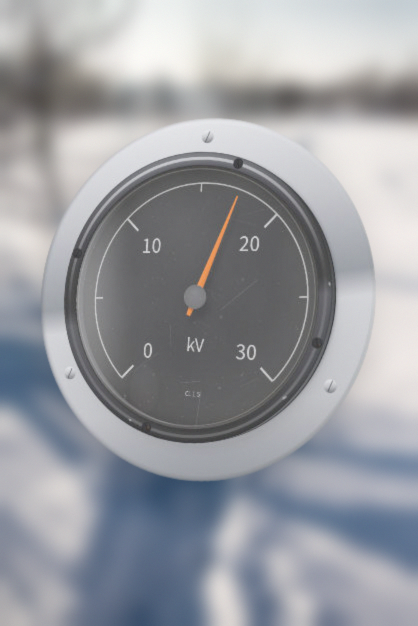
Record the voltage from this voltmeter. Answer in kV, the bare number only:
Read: 17.5
